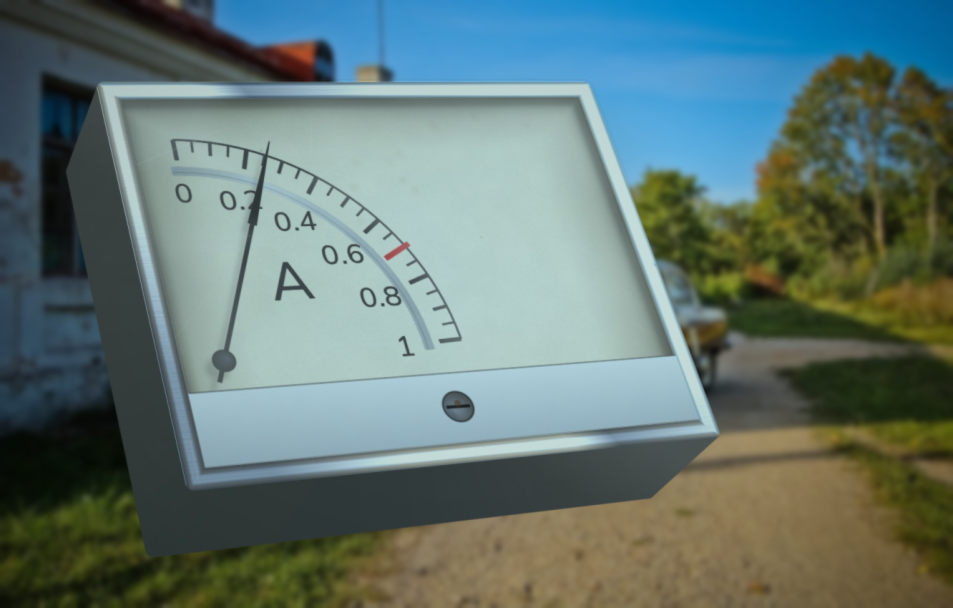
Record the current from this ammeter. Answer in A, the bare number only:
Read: 0.25
